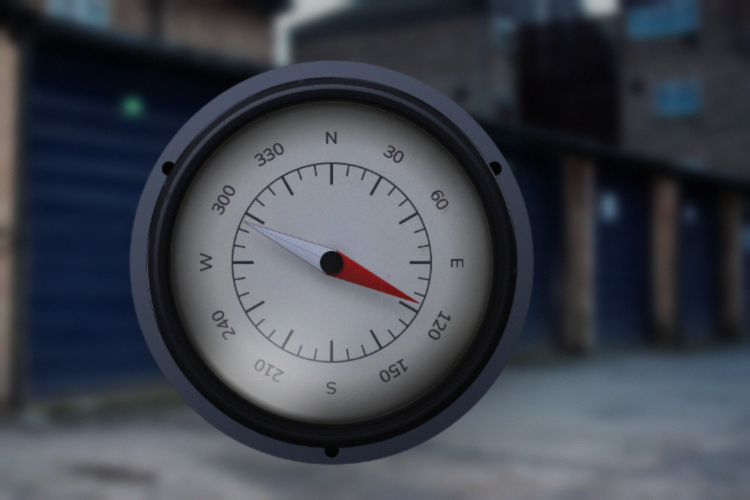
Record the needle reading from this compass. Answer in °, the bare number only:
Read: 115
